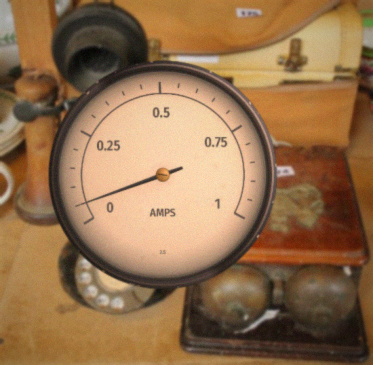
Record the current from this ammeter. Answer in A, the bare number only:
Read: 0.05
